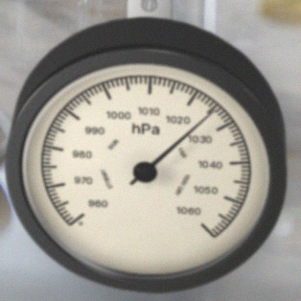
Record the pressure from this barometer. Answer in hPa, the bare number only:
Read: 1025
